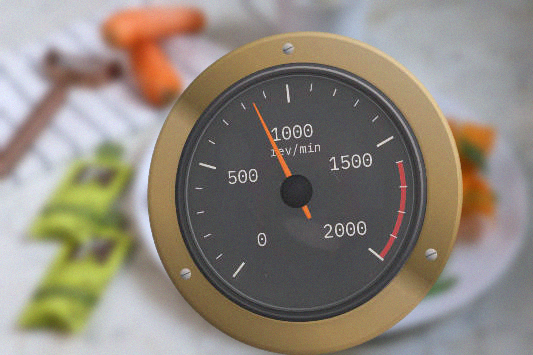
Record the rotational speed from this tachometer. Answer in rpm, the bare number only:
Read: 850
